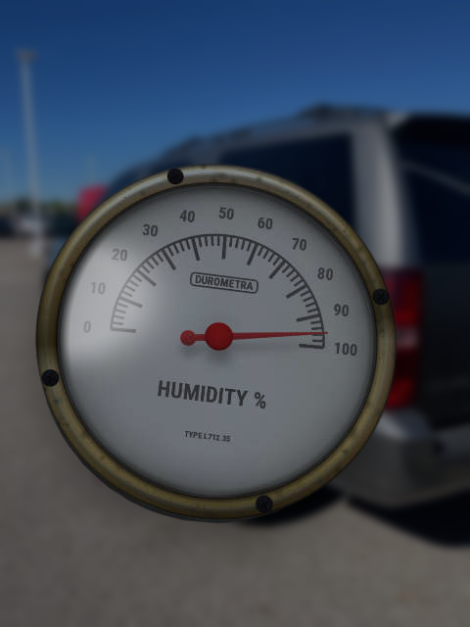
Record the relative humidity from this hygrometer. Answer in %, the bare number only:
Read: 96
